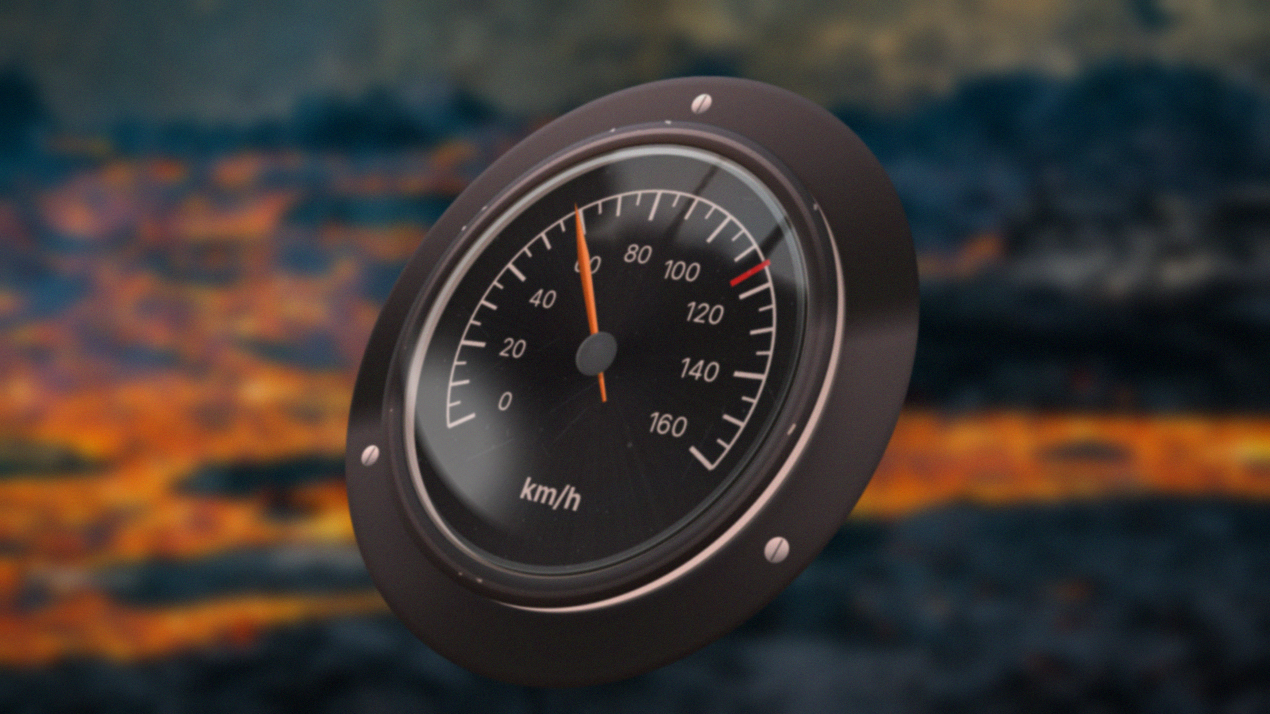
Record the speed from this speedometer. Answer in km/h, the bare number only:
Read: 60
